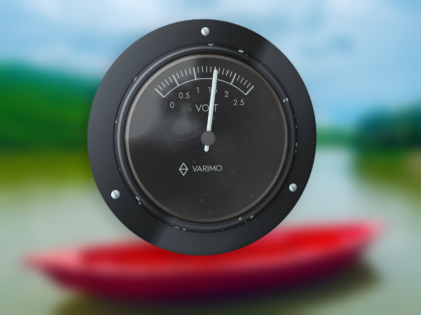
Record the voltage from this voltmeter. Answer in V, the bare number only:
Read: 1.5
